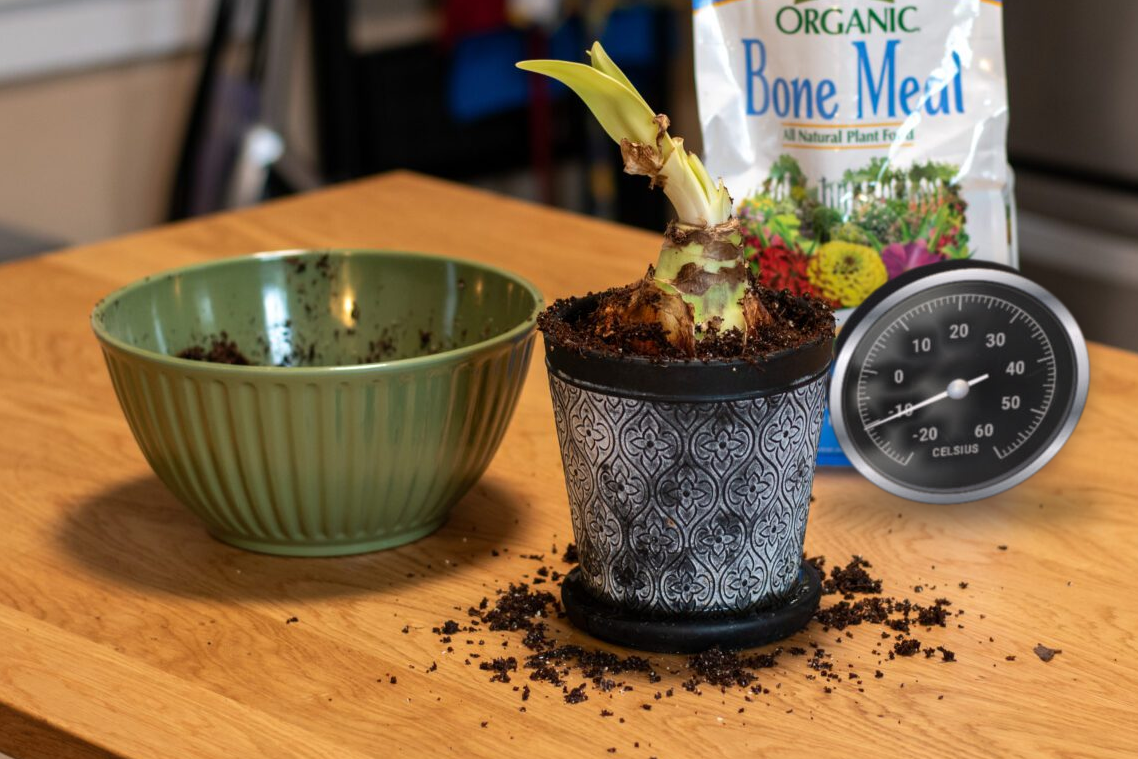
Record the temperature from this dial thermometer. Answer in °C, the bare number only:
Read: -10
